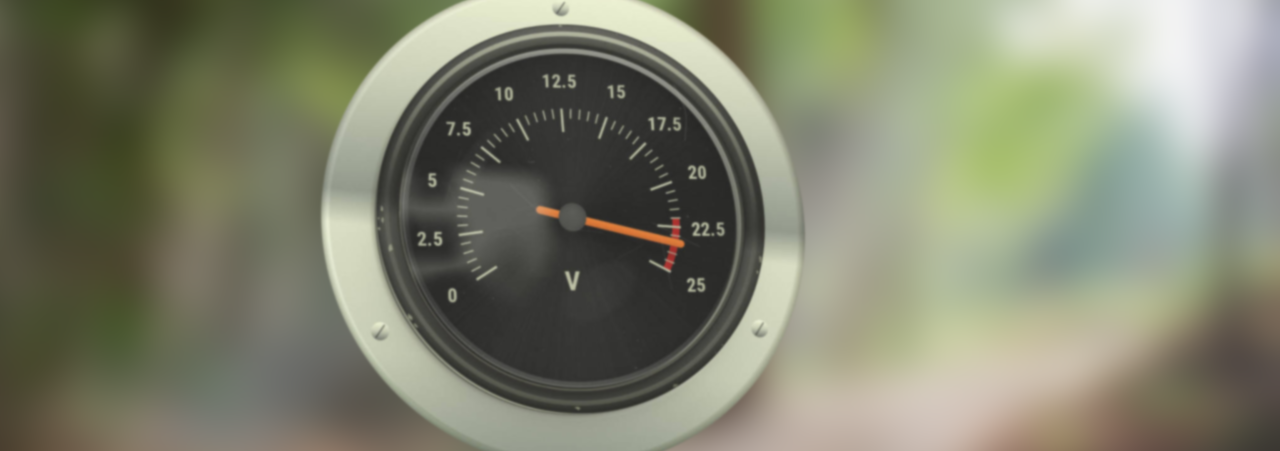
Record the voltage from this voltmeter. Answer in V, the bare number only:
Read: 23.5
